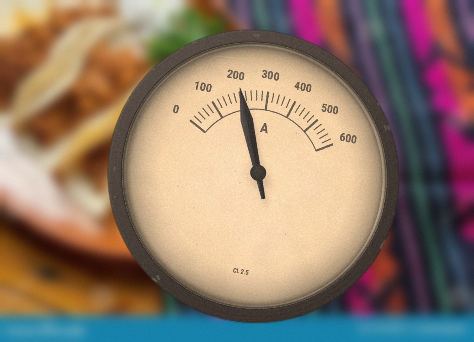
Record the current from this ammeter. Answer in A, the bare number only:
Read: 200
